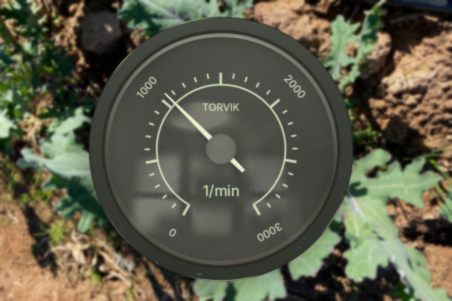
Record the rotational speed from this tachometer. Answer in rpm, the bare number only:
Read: 1050
